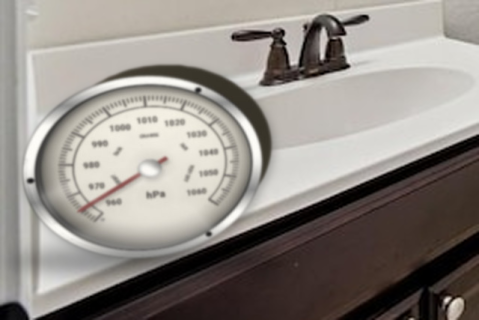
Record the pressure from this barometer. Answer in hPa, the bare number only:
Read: 965
